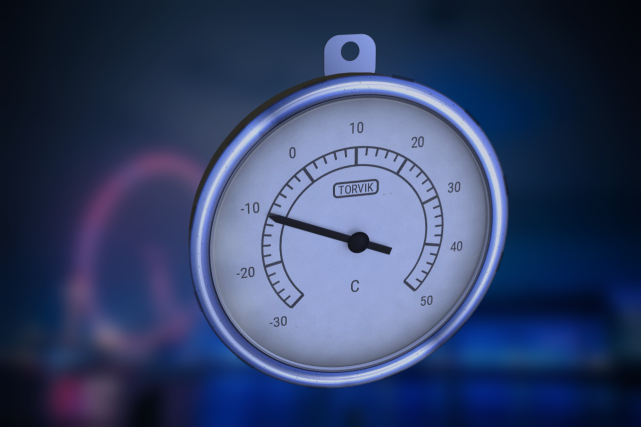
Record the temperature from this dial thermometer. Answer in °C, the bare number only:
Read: -10
